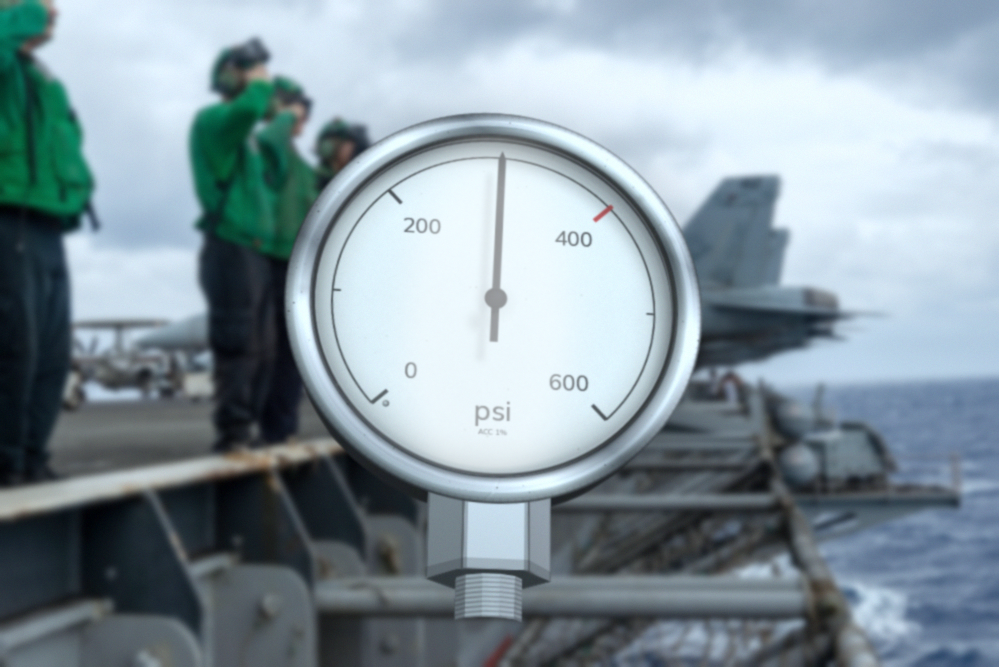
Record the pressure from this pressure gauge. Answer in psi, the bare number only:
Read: 300
